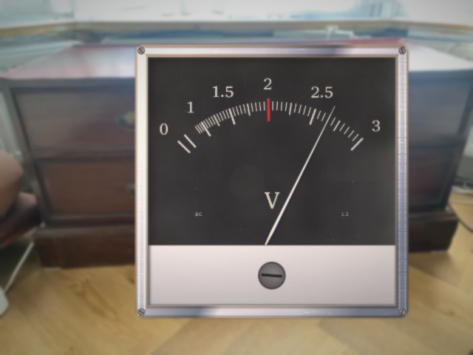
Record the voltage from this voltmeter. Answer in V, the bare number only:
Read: 2.65
